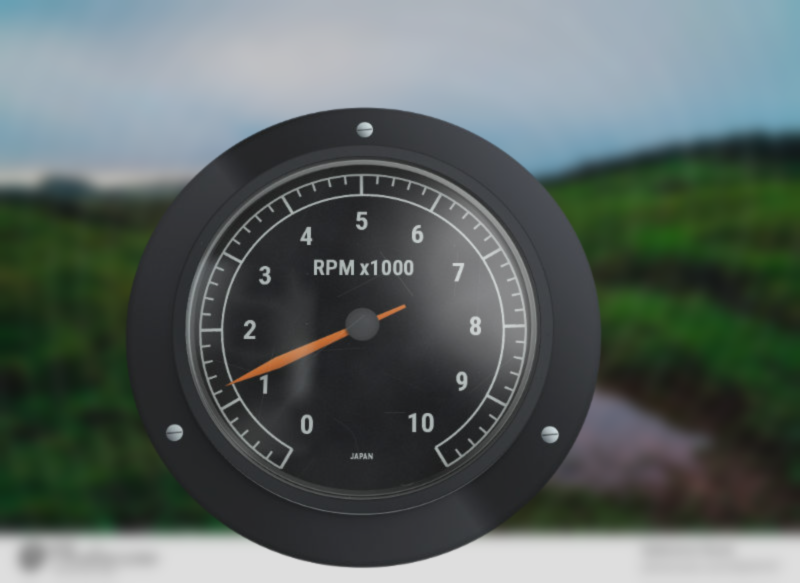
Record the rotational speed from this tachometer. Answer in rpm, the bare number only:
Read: 1200
